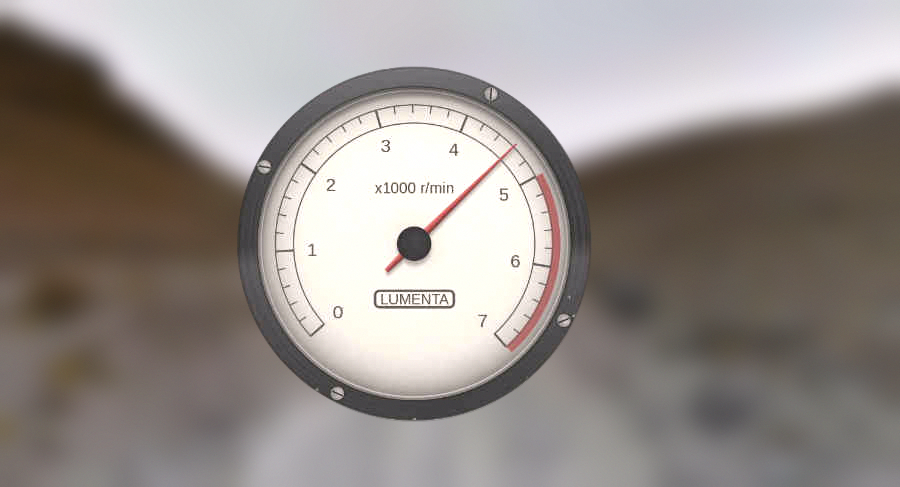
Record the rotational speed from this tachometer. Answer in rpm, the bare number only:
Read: 4600
